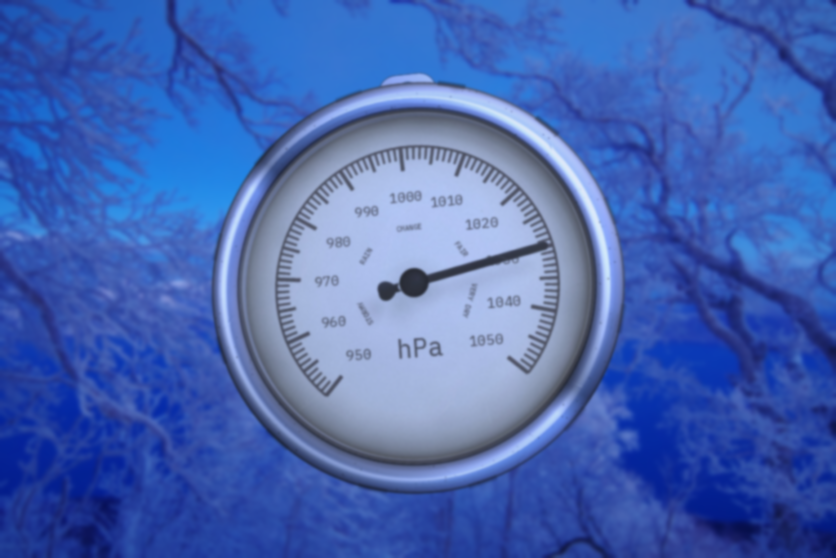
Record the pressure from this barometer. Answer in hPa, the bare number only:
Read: 1030
